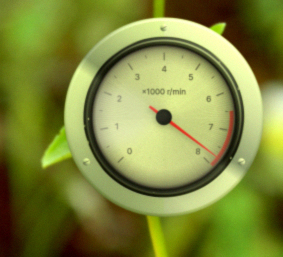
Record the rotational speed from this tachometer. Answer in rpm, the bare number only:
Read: 7750
